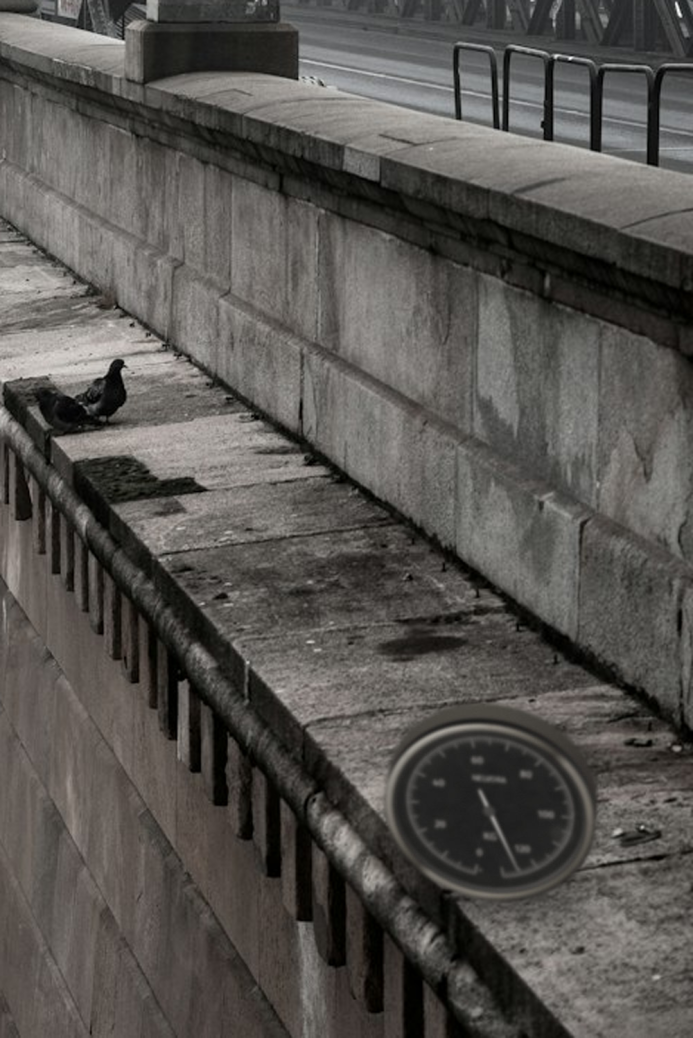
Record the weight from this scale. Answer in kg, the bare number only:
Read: 125
